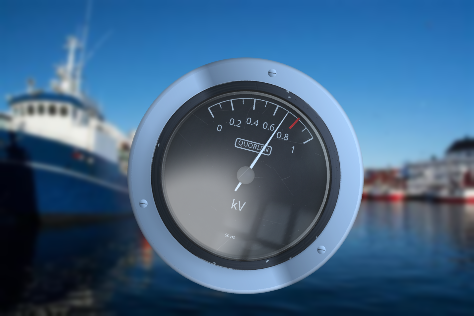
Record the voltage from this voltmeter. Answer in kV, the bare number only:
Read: 0.7
